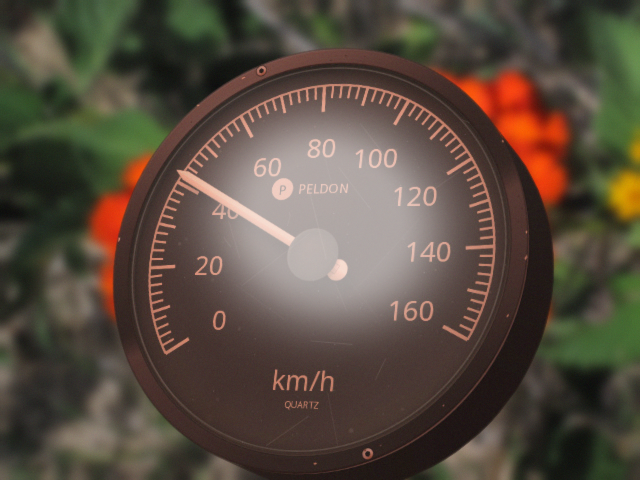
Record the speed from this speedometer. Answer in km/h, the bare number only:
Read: 42
